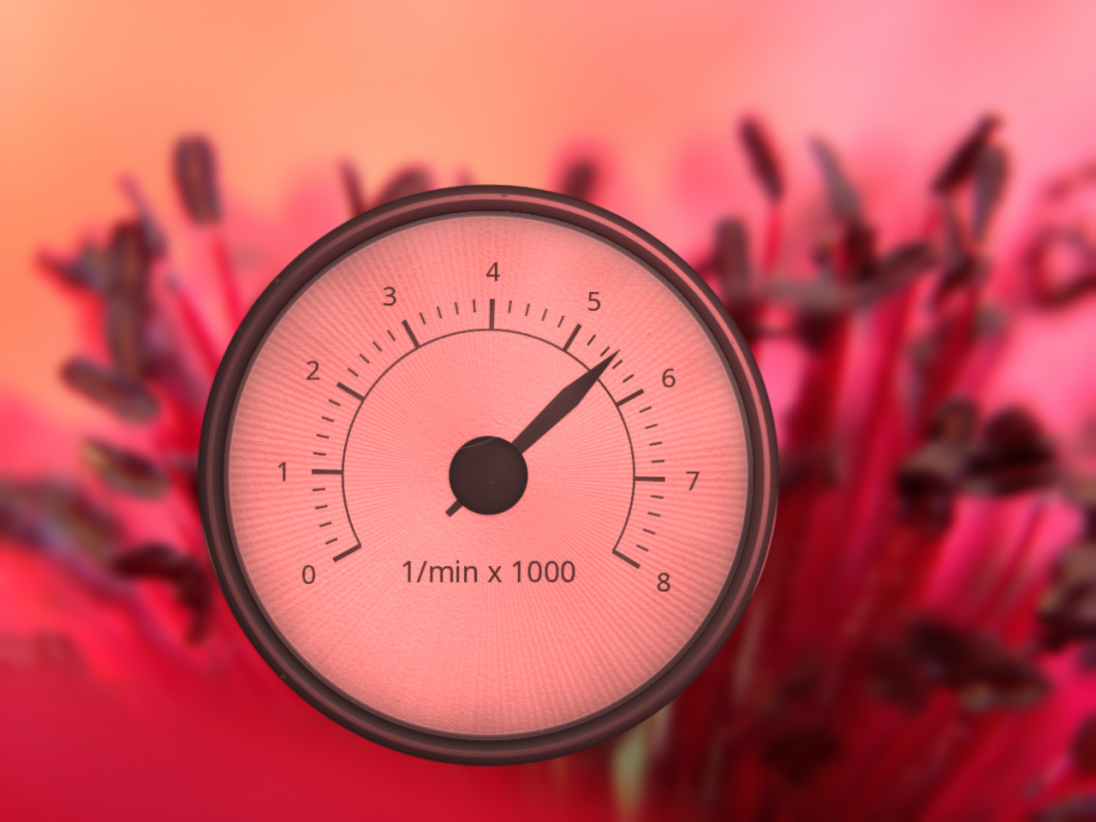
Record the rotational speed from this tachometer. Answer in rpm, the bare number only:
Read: 5500
